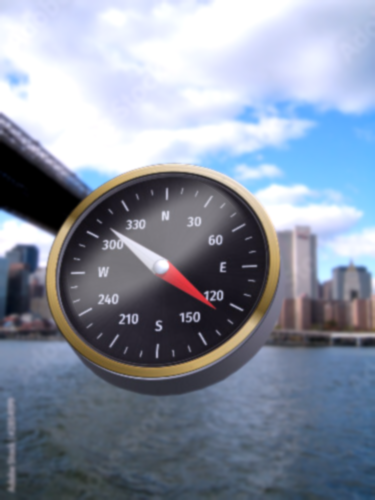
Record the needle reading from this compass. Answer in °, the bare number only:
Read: 130
